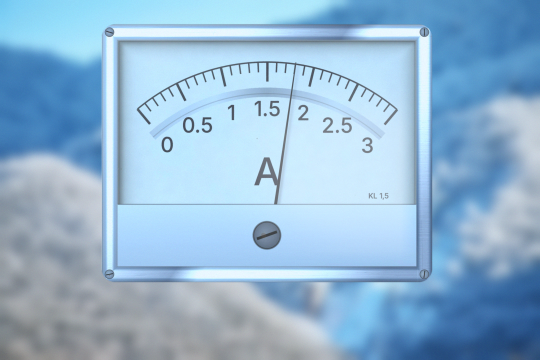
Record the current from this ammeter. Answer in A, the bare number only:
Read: 1.8
